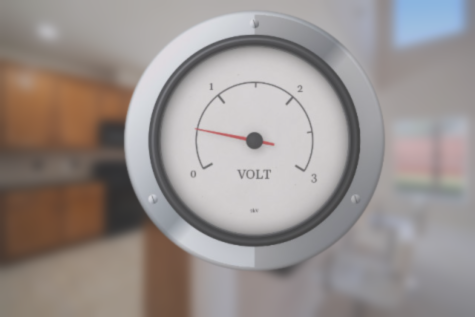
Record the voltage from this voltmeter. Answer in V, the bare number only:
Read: 0.5
